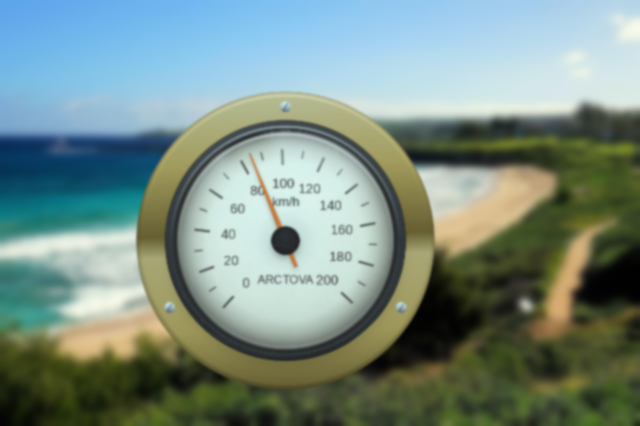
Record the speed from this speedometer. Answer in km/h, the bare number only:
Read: 85
